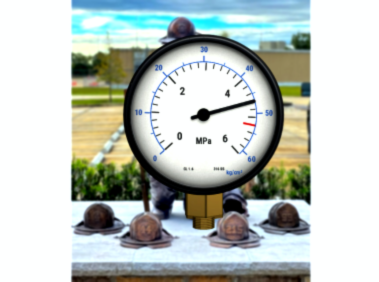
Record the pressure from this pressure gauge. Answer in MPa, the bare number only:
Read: 4.6
